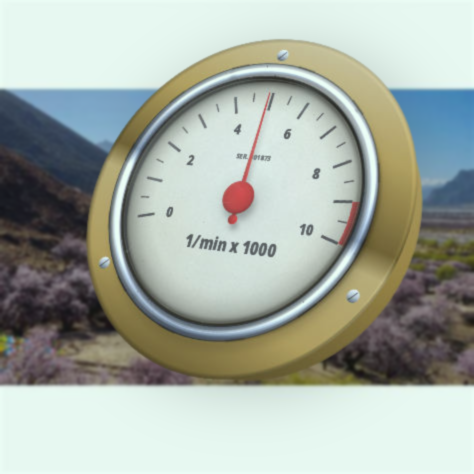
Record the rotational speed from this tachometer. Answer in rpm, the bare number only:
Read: 5000
